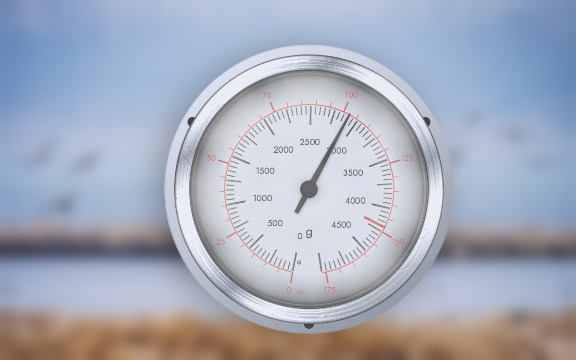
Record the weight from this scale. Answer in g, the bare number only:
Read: 2900
